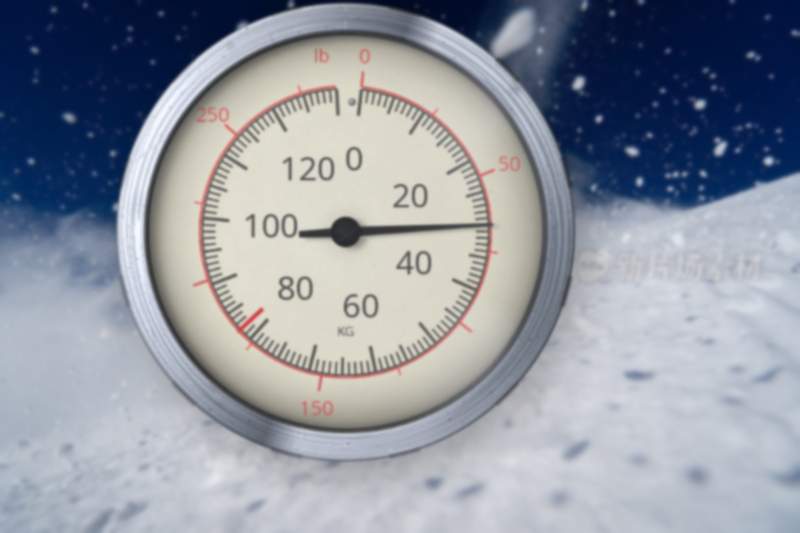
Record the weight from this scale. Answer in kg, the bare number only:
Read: 30
